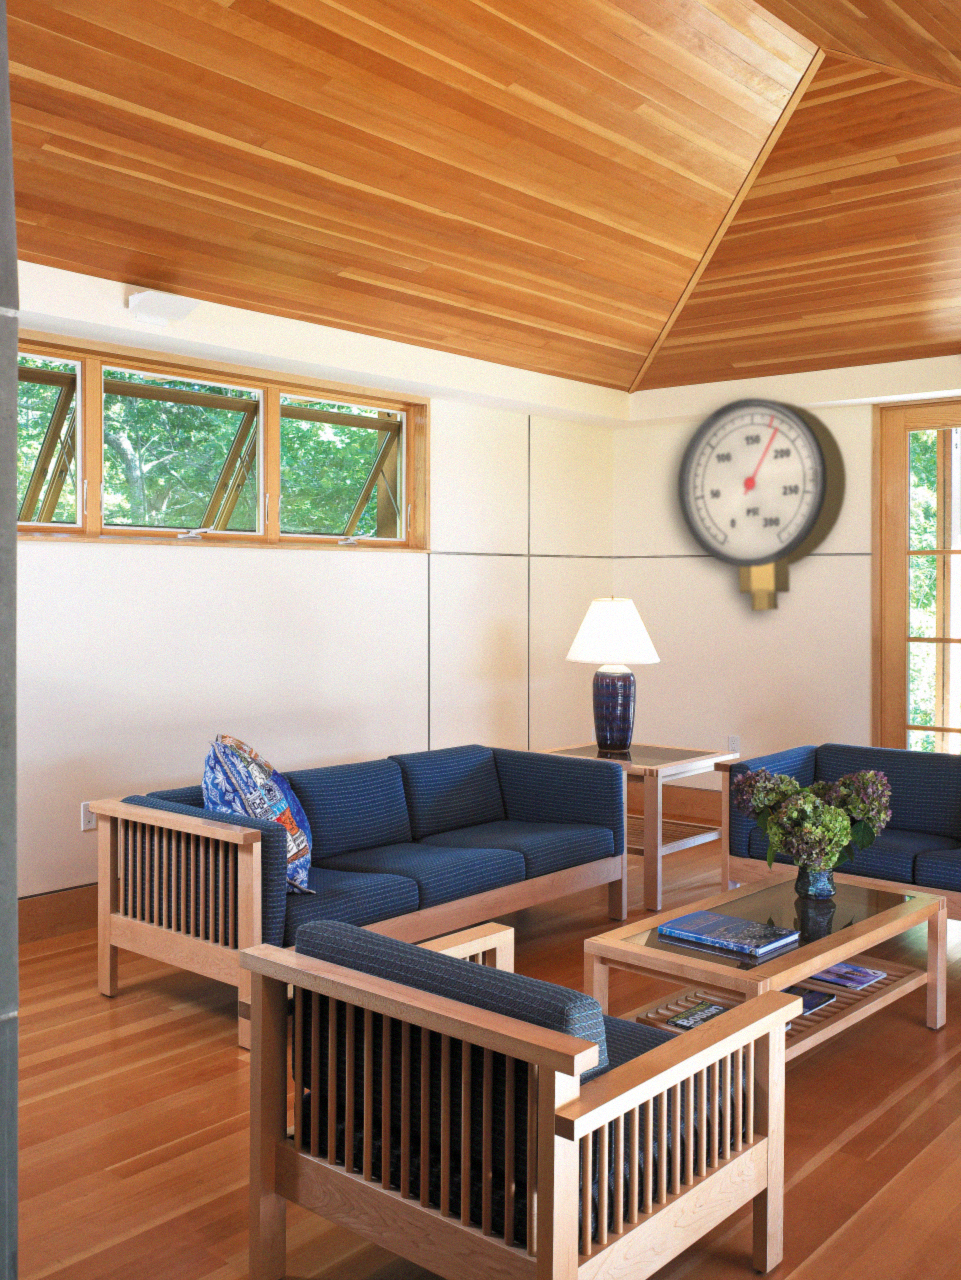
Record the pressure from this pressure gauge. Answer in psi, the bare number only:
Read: 180
